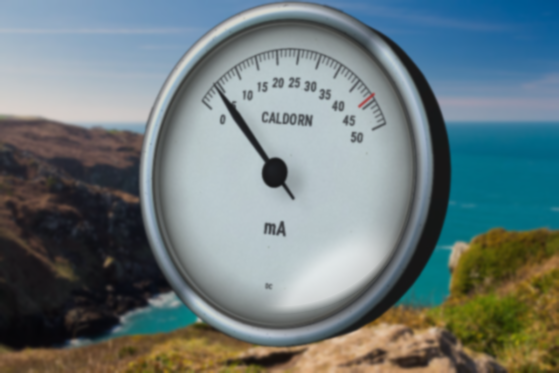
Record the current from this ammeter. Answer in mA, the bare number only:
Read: 5
